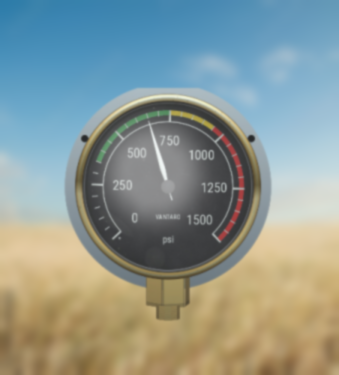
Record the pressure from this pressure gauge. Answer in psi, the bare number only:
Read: 650
